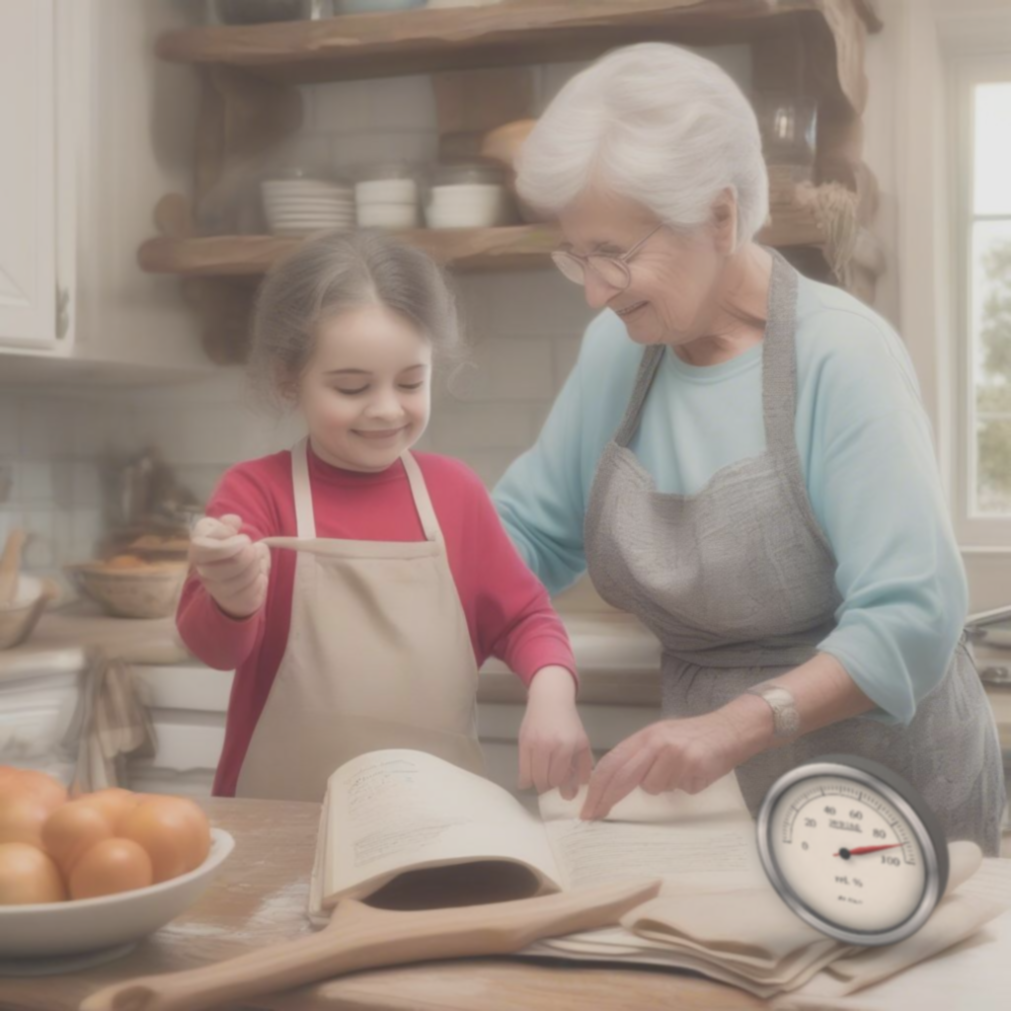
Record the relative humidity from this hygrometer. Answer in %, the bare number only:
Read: 90
